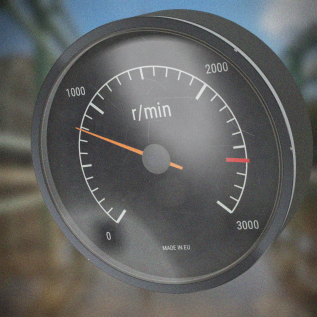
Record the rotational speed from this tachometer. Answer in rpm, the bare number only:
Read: 800
